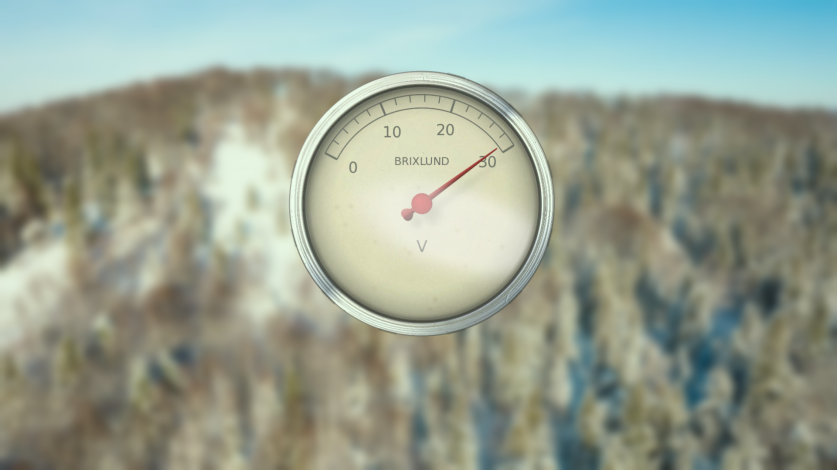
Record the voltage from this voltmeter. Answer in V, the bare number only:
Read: 29
